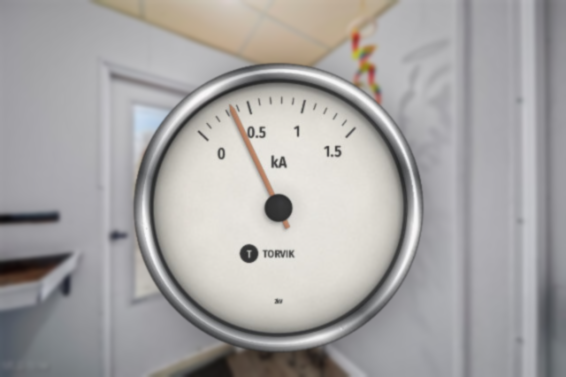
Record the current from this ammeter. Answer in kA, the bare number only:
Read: 0.35
